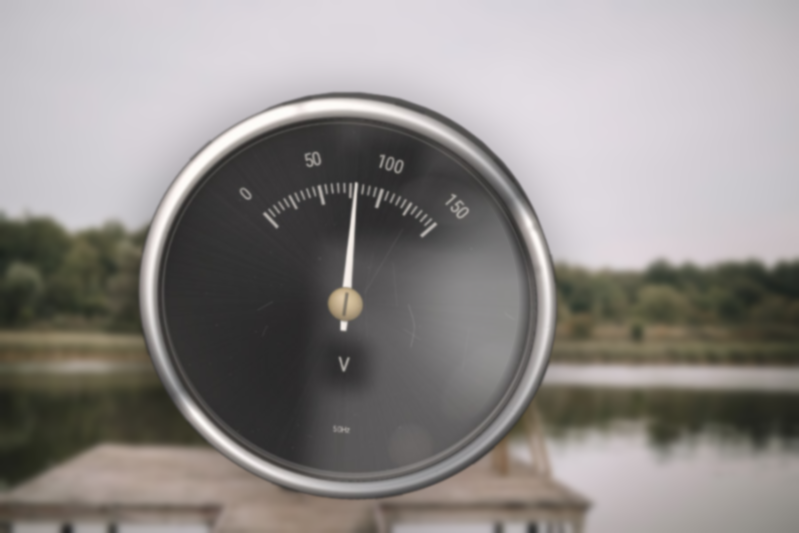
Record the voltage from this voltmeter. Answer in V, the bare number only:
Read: 80
